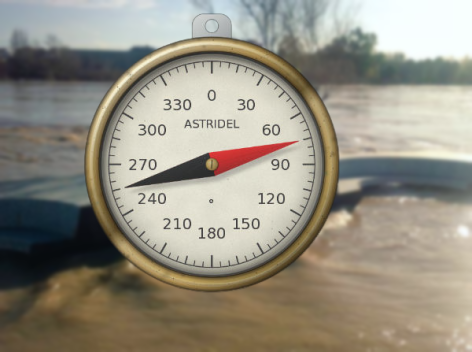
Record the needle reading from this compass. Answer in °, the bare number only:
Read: 75
